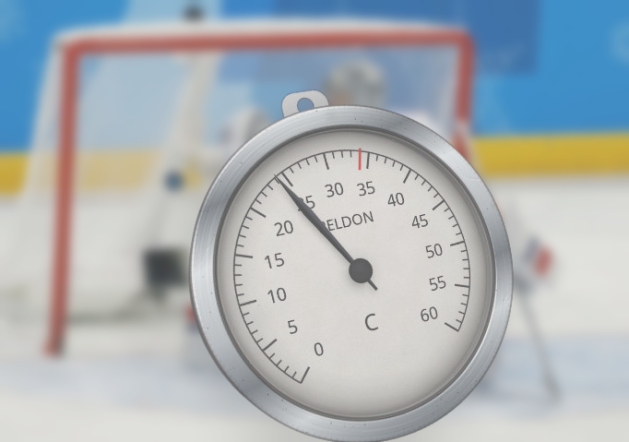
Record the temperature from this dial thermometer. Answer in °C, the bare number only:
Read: 24
